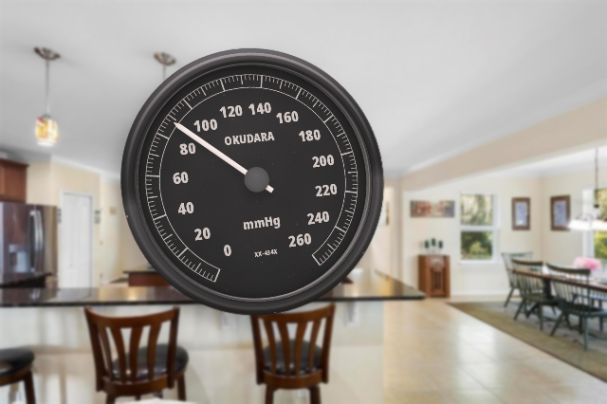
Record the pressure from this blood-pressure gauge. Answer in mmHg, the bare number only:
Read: 88
